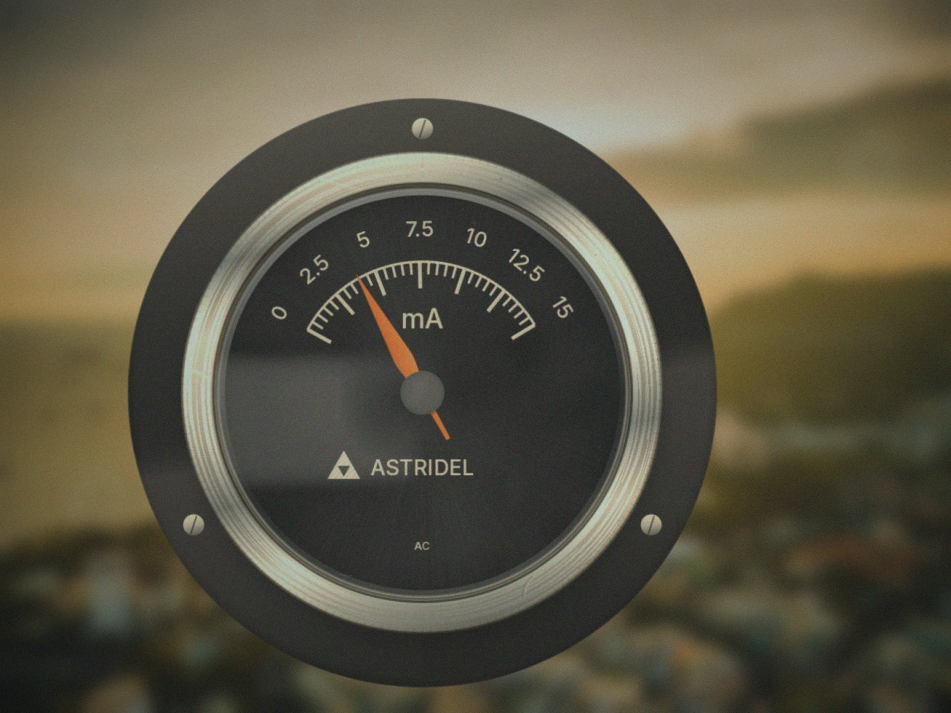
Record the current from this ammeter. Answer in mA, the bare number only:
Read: 4
